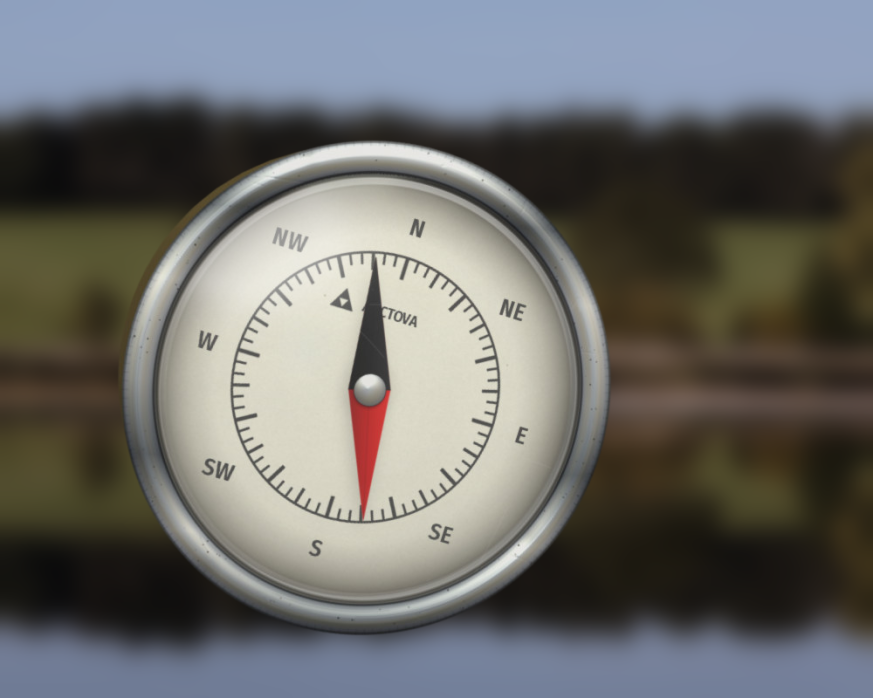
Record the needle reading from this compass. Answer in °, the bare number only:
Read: 165
